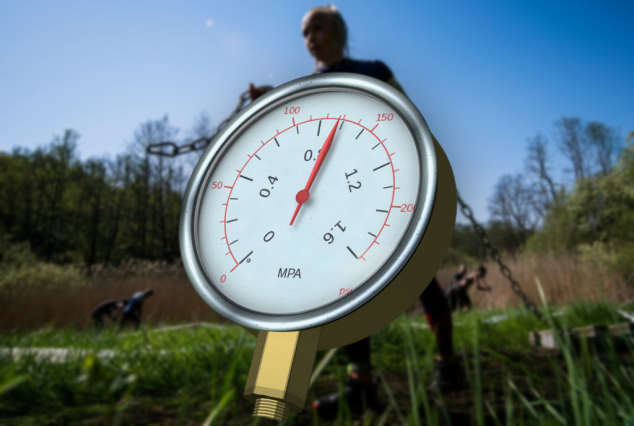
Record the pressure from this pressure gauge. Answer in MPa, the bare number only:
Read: 0.9
